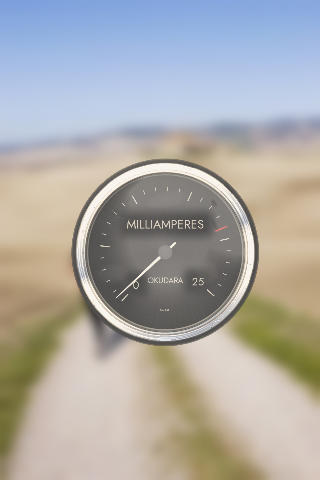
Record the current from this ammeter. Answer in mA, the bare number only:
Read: 0.5
